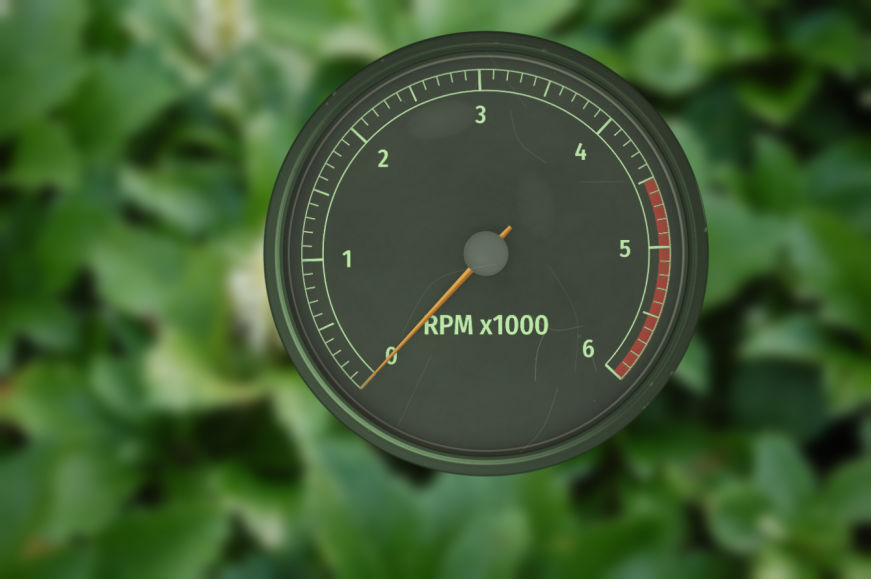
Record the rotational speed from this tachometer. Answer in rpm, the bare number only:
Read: 0
